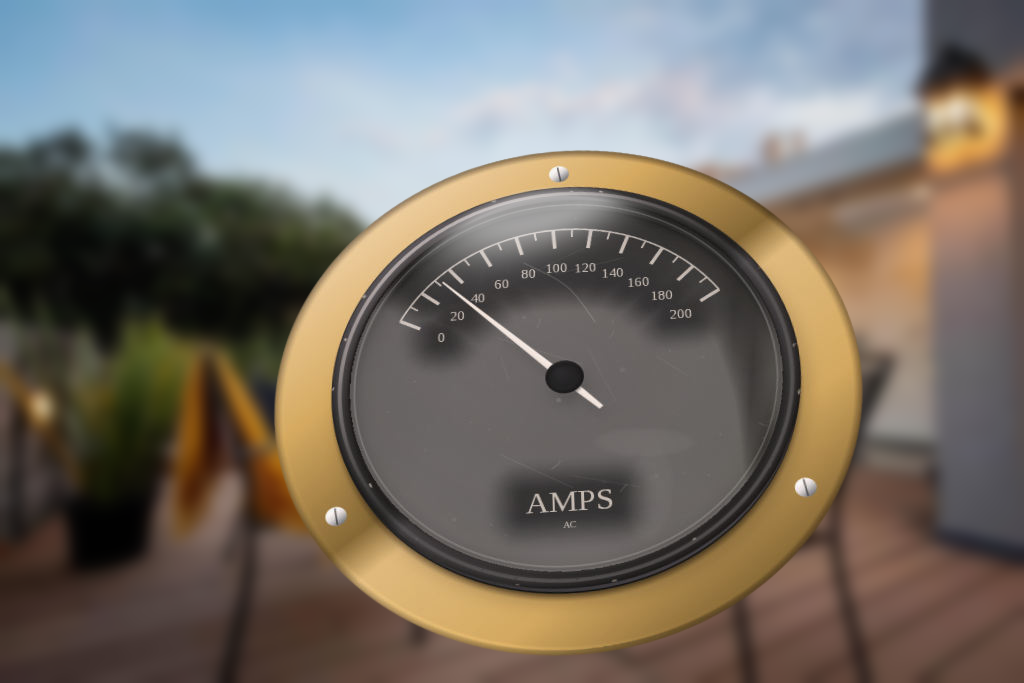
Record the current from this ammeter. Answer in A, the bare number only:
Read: 30
